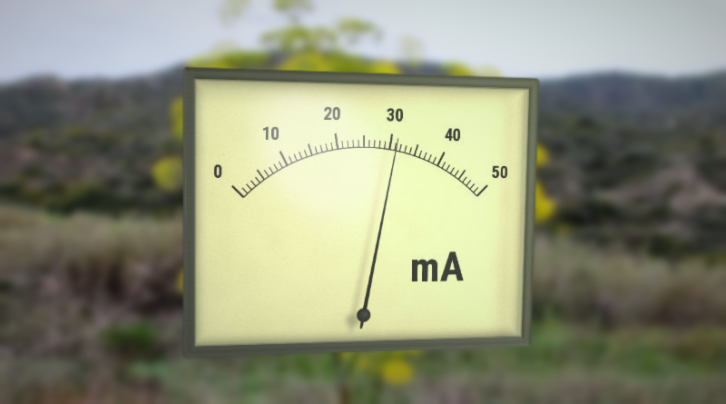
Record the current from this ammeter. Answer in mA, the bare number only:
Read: 31
